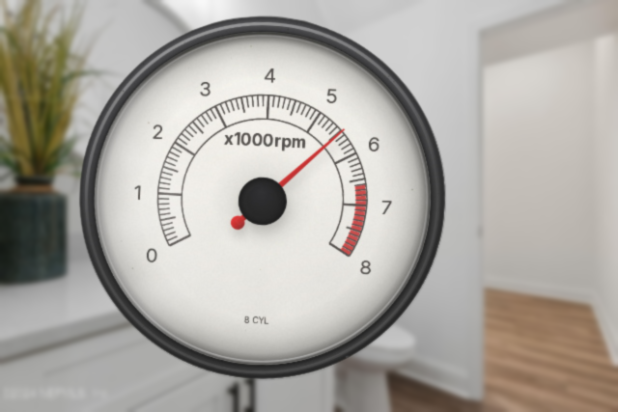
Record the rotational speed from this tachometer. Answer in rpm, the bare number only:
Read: 5500
